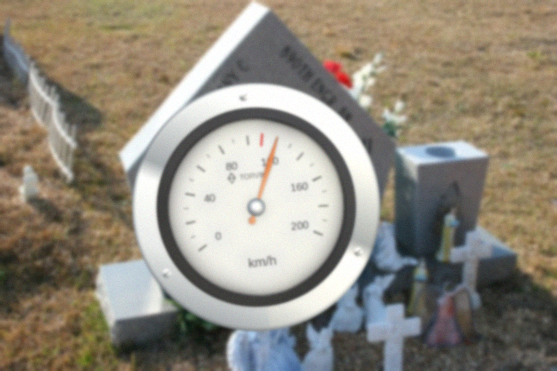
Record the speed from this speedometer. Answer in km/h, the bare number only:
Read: 120
